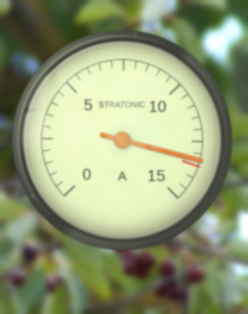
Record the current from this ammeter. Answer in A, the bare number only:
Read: 13.25
